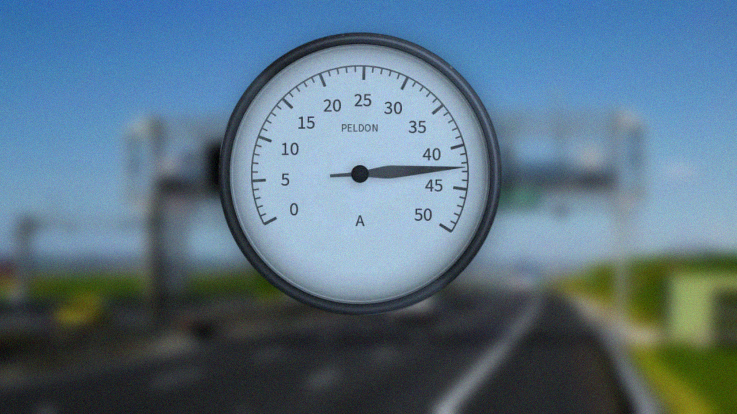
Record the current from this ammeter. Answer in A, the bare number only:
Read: 42.5
